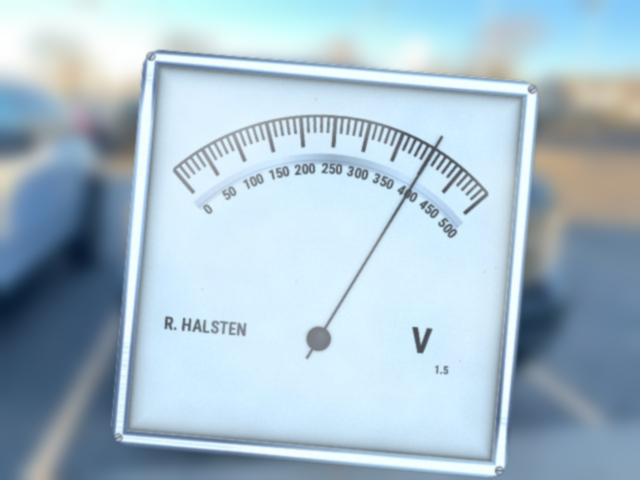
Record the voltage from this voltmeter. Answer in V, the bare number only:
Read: 400
